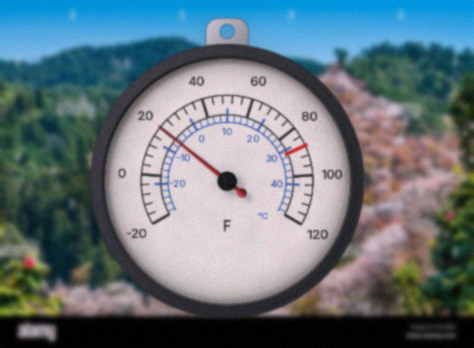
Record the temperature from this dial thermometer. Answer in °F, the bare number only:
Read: 20
